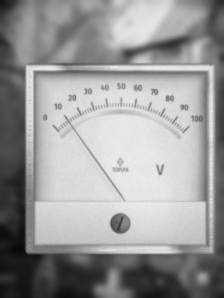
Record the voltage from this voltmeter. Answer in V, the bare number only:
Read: 10
